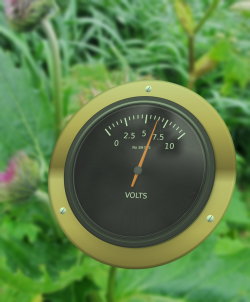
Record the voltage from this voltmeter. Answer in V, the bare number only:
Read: 6.5
